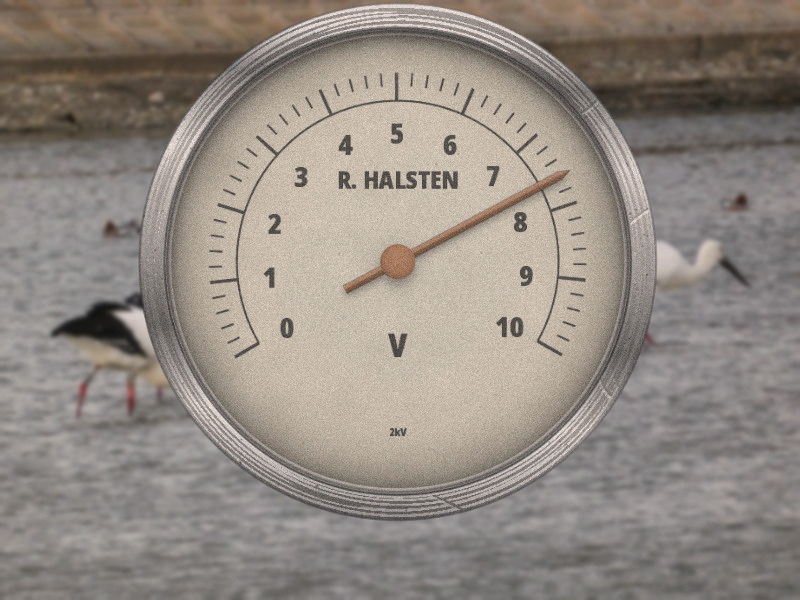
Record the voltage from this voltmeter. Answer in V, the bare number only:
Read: 7.6
